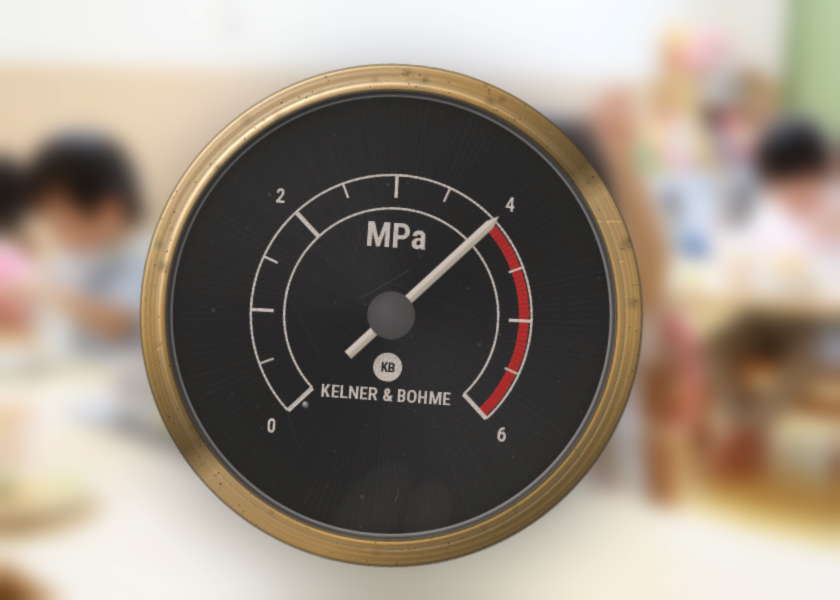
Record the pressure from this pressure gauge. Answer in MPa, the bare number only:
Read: 4
